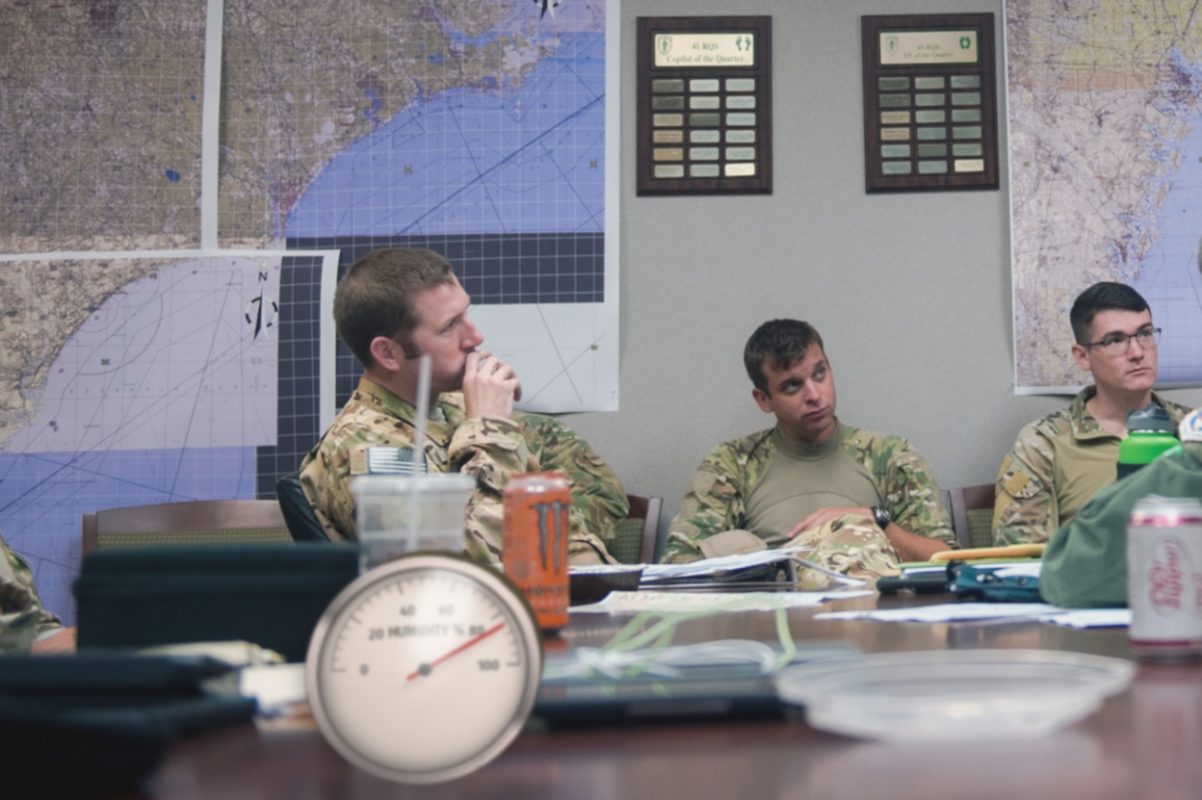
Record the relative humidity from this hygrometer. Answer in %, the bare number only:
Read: 84
